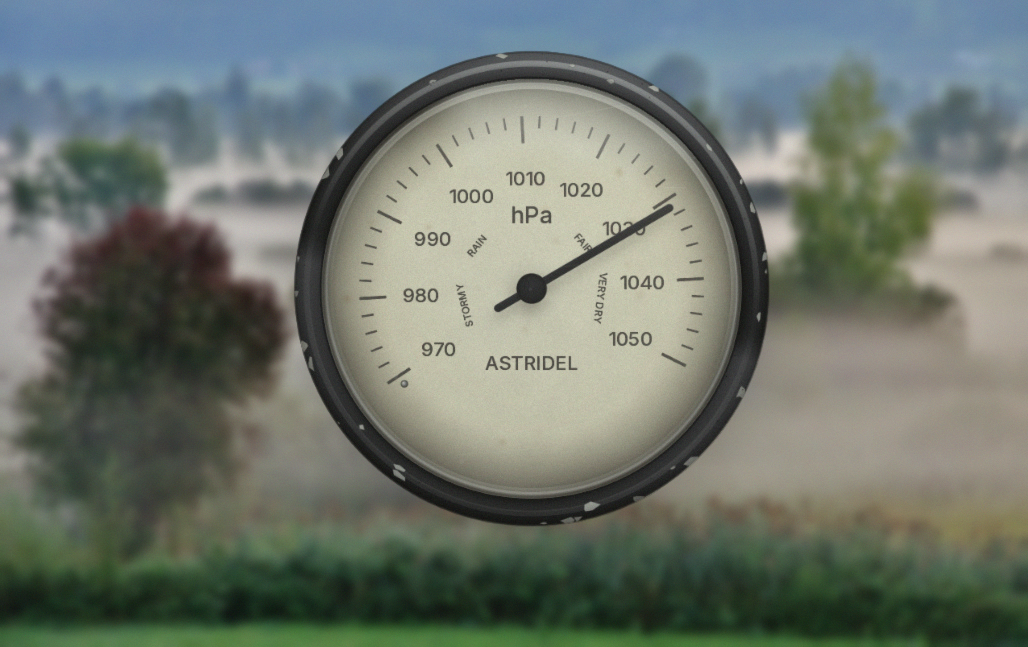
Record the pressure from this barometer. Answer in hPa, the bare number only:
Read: 1031
